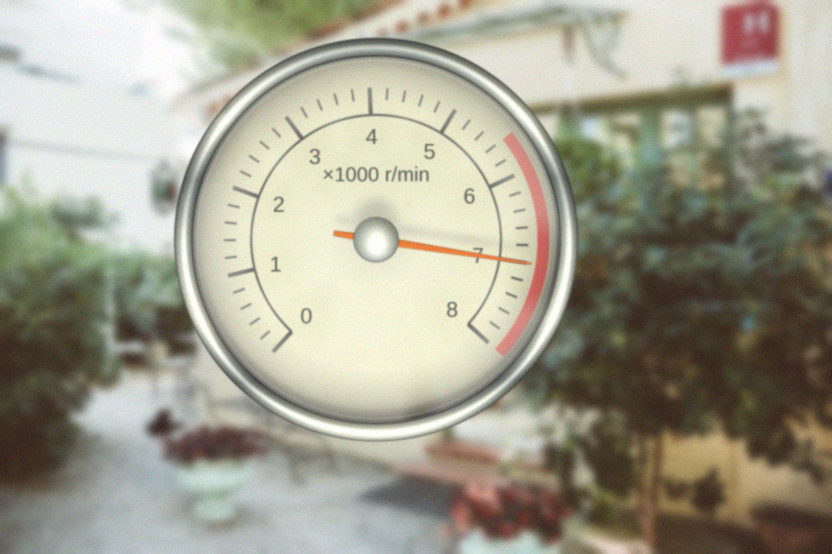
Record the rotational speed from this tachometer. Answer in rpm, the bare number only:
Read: 7000
